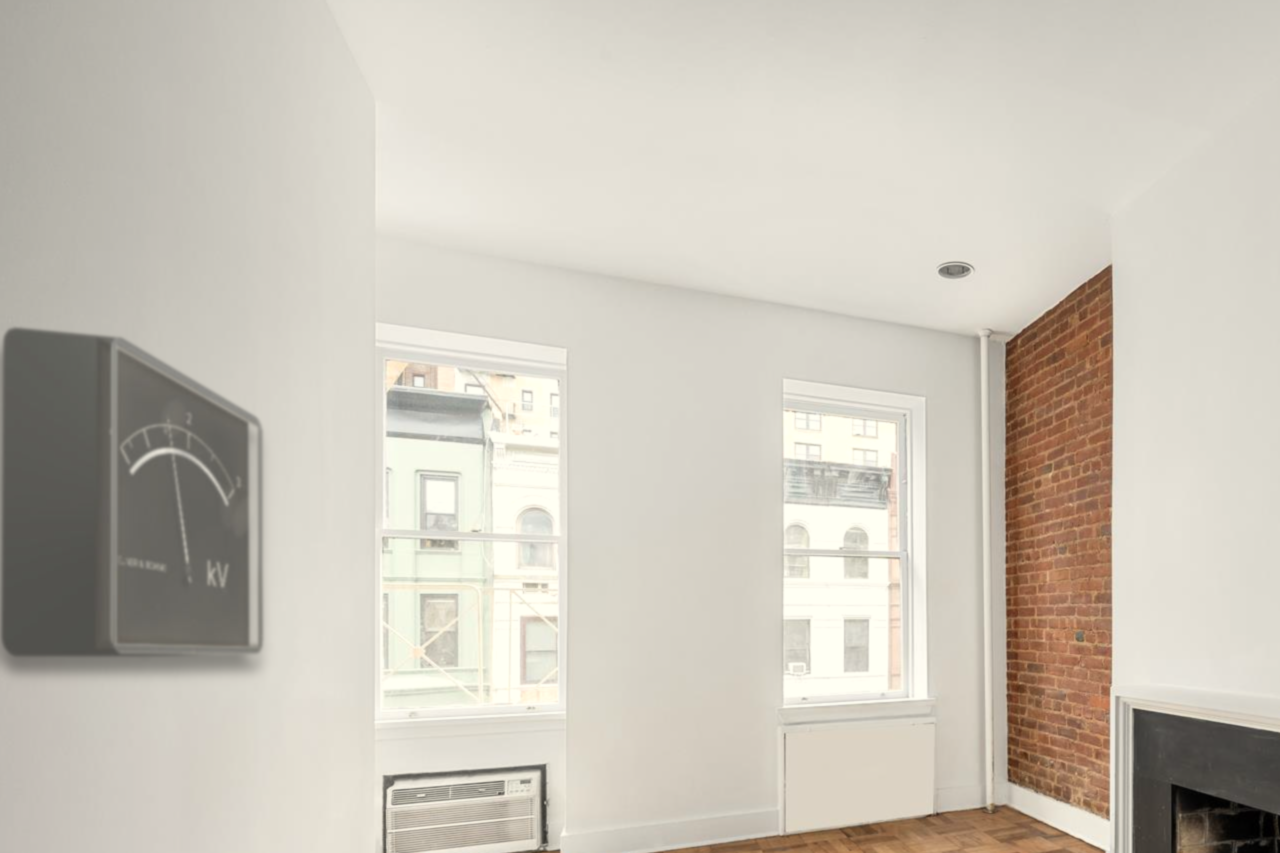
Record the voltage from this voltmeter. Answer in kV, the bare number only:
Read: 1.5
